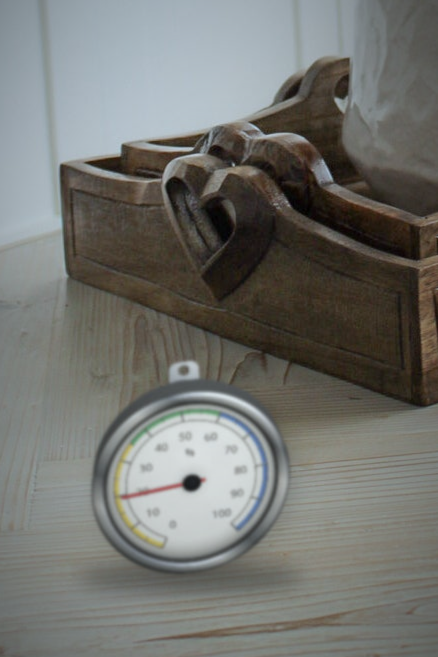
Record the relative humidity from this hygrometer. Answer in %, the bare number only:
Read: 20
